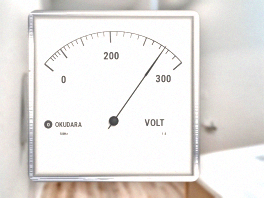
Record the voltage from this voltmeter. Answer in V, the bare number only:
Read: 275
